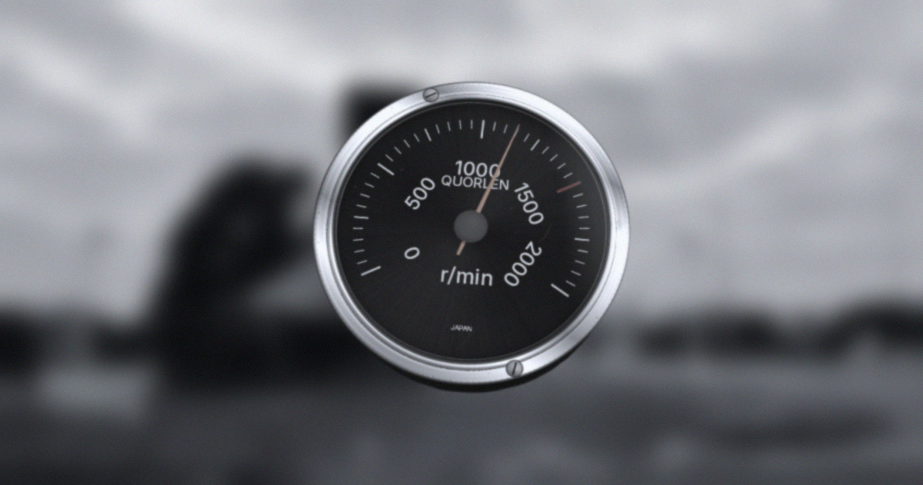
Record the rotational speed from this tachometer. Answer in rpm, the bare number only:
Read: 1150
